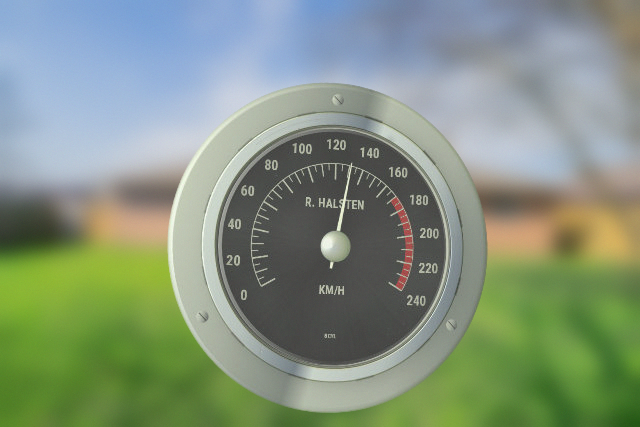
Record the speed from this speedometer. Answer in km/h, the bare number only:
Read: 130
